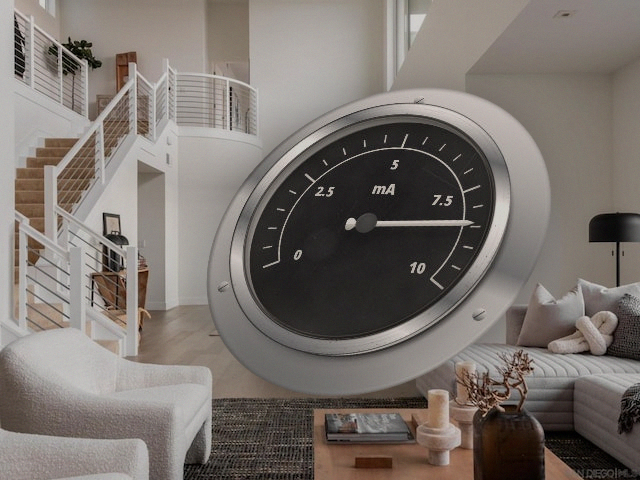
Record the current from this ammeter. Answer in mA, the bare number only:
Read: 8.5
